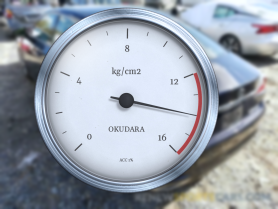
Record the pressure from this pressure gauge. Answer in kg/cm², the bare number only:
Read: 14
